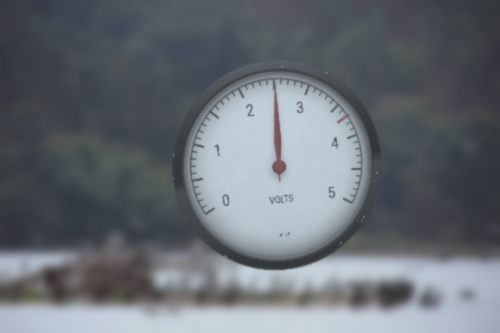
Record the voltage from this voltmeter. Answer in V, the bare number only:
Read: 2.5
